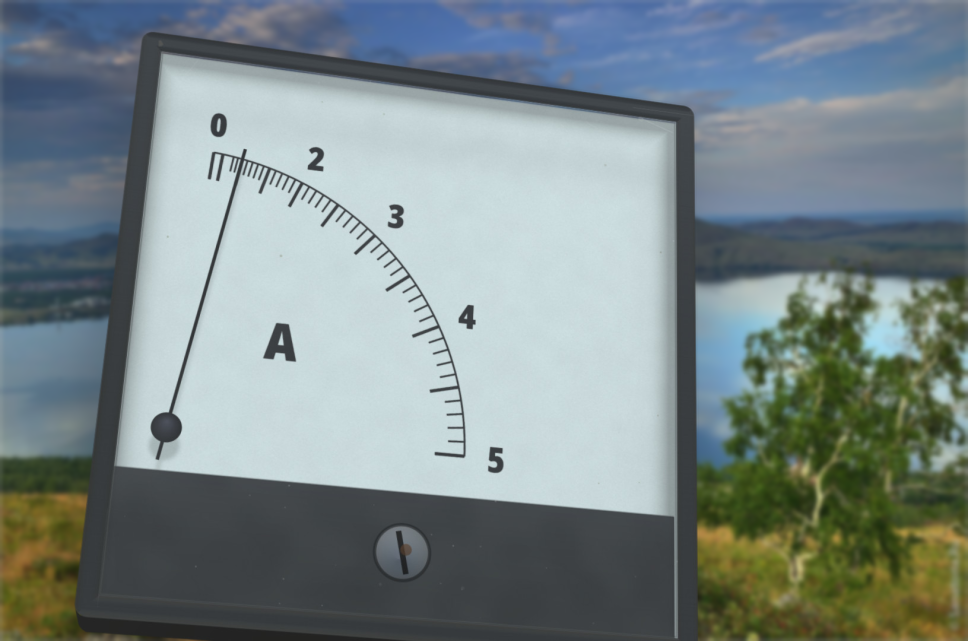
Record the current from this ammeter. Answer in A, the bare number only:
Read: 1
